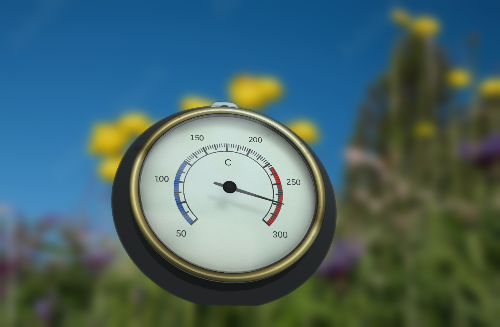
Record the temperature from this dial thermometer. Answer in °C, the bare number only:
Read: 275
